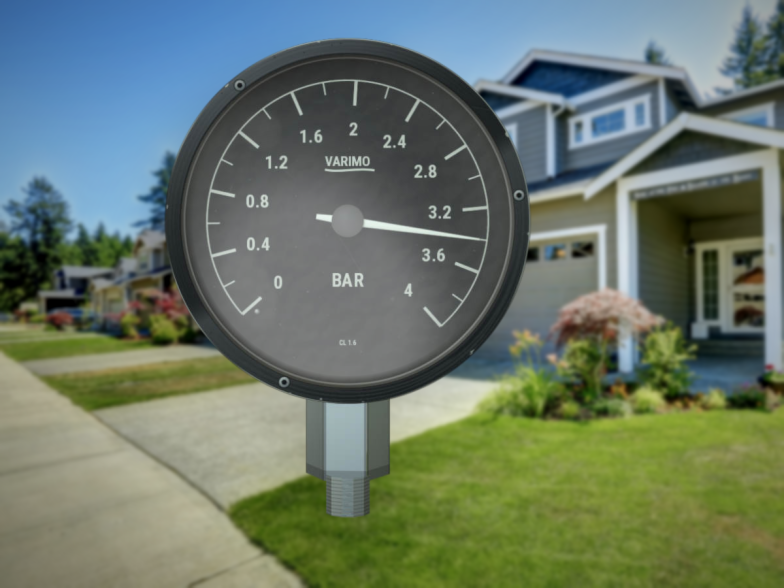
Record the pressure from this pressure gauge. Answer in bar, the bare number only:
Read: 3.4
